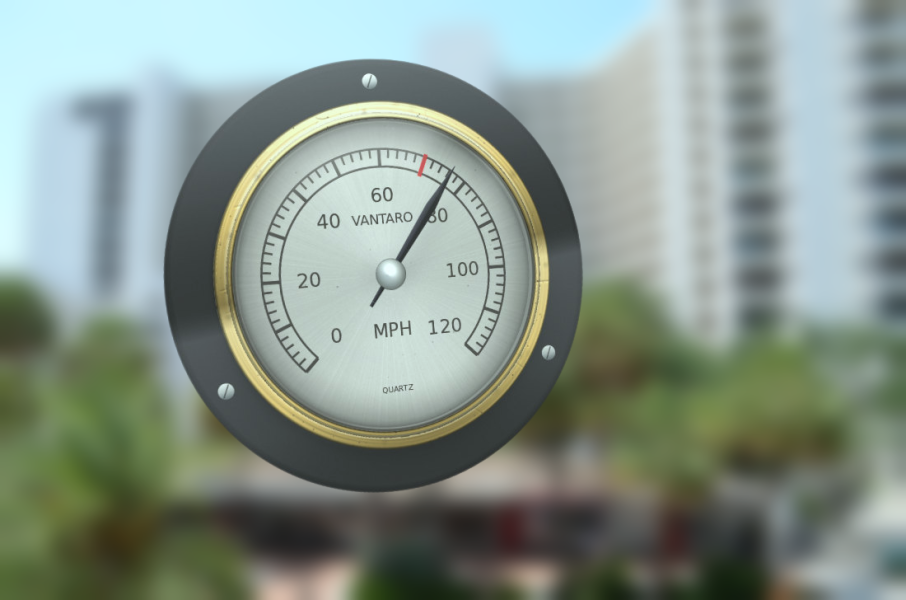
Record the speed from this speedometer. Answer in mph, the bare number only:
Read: 76
